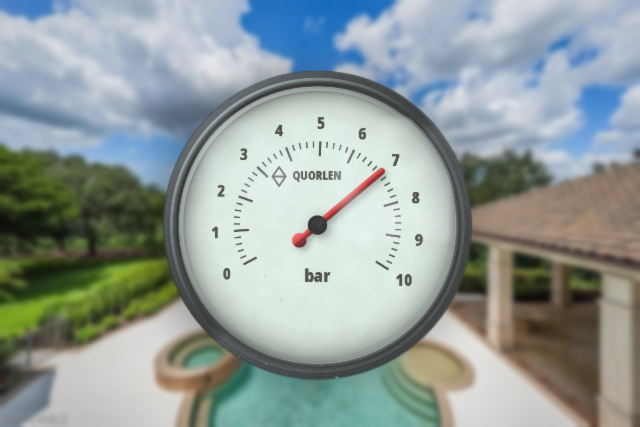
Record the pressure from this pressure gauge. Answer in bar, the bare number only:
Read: 7
